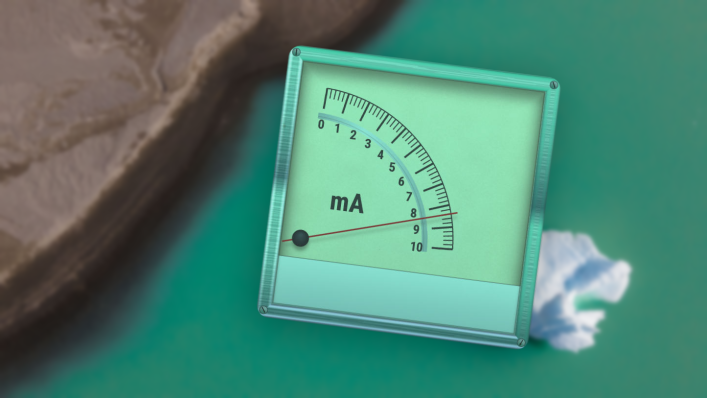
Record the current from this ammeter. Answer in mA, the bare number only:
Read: 8.4
